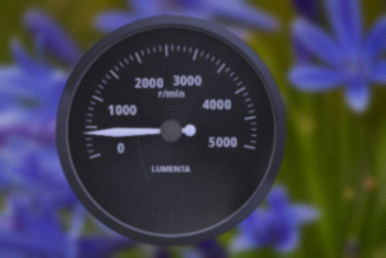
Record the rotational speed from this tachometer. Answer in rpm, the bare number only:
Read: 400
